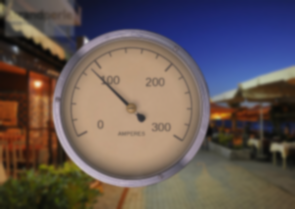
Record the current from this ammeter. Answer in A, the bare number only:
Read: 90
